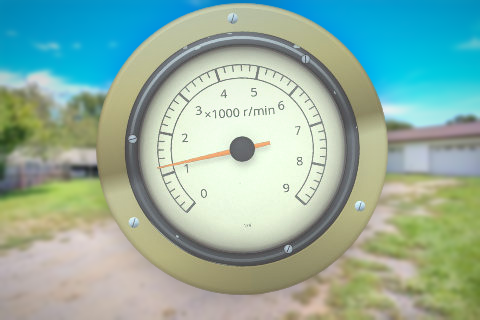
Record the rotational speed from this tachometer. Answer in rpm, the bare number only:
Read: 1200
